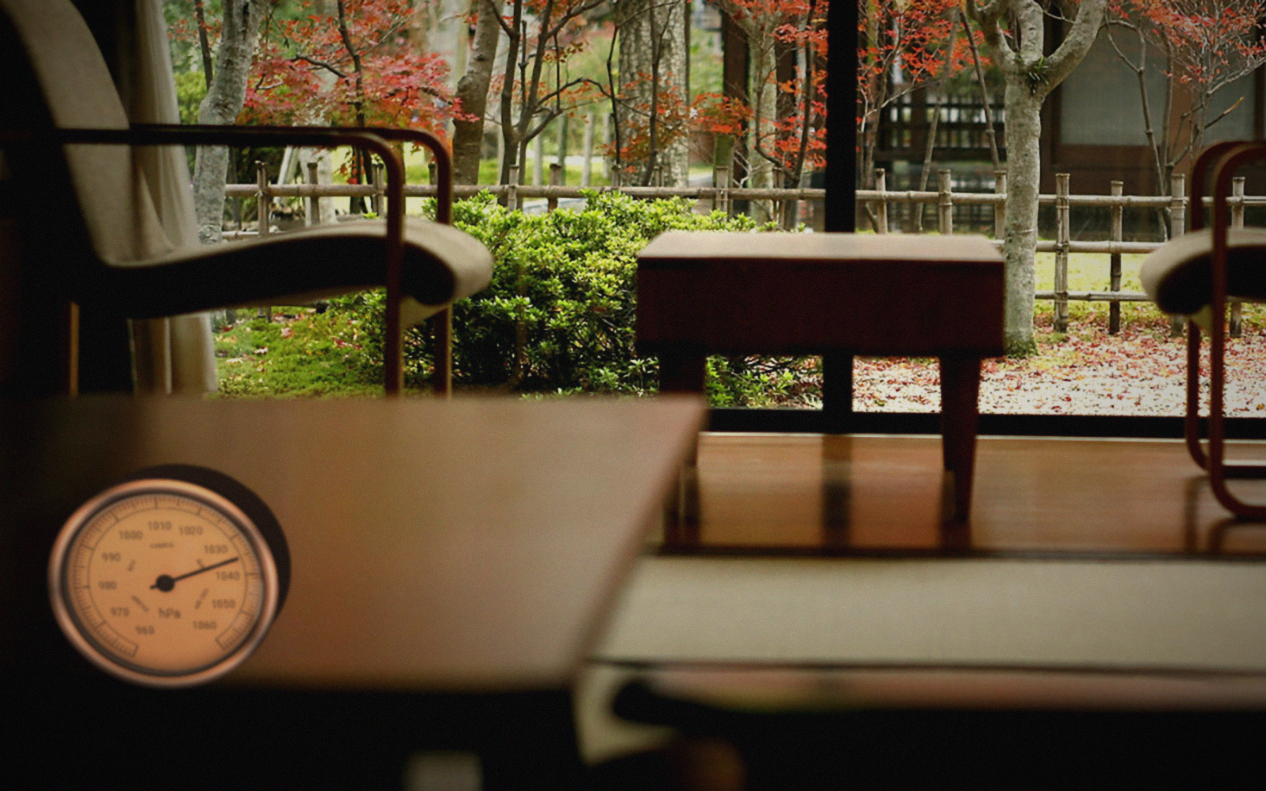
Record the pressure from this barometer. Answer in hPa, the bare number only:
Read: 1035
